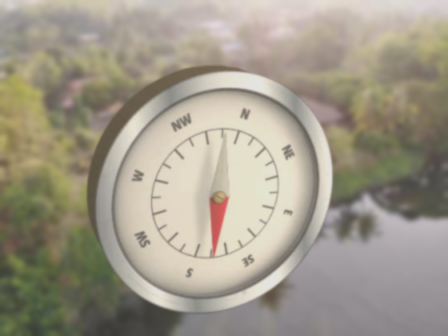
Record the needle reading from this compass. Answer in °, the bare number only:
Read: 165
